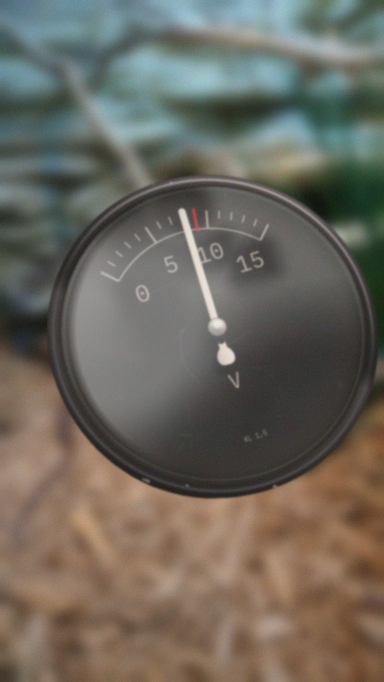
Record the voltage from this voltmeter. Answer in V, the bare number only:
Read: 8
